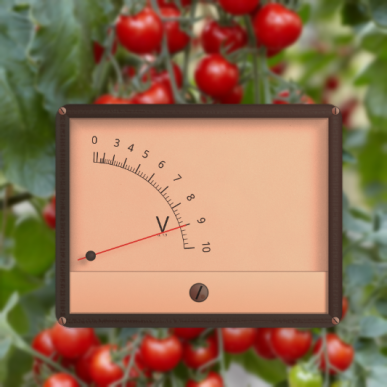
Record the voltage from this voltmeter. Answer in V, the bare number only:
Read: 9
